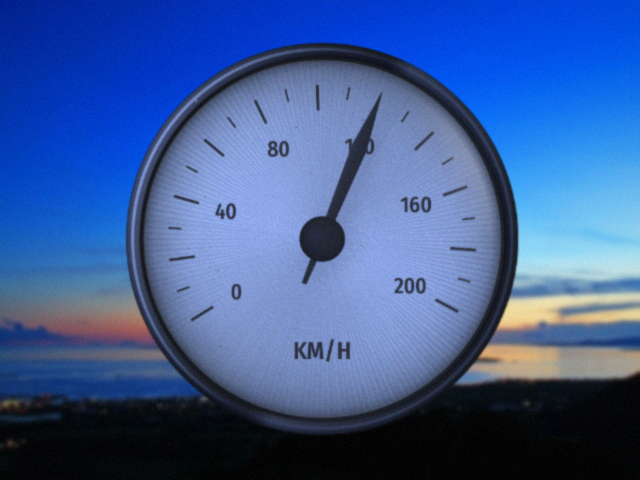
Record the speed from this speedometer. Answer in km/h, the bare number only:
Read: 120
